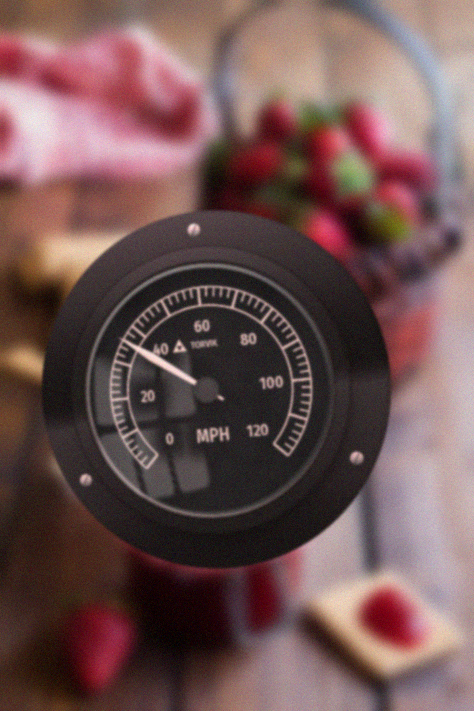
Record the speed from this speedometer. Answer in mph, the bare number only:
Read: 36
